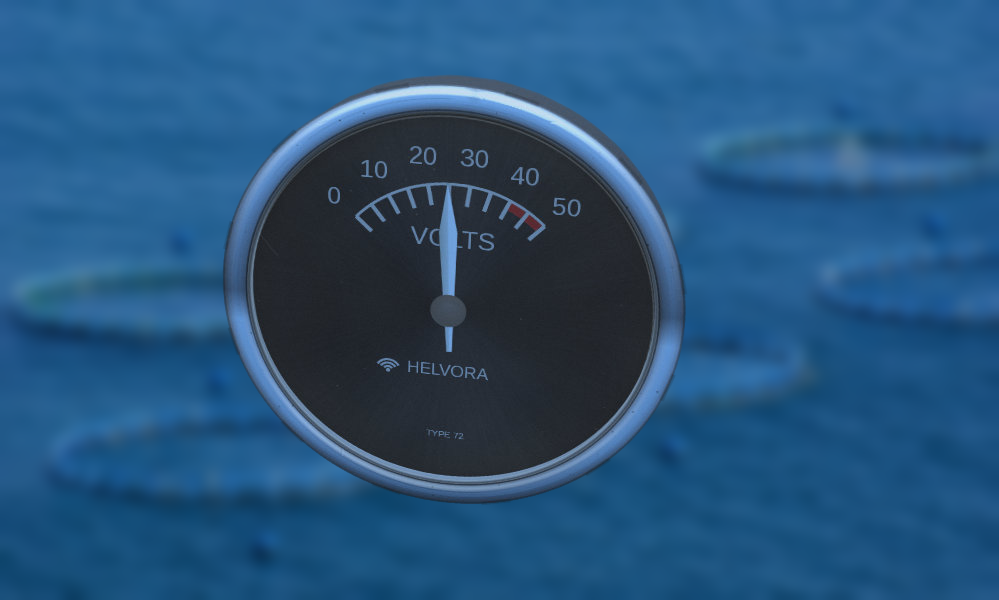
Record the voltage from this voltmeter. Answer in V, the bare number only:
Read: 25
